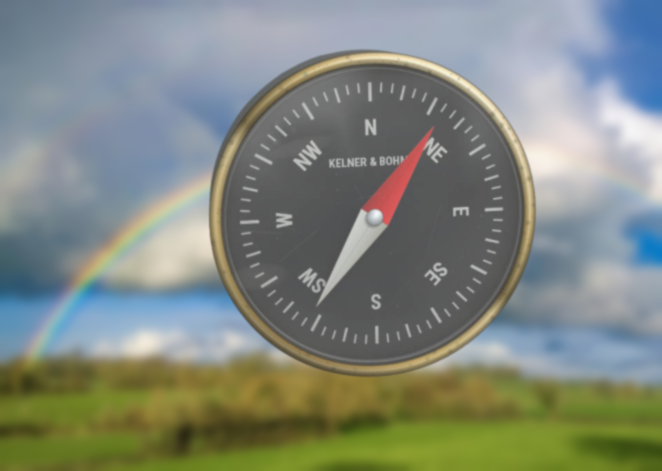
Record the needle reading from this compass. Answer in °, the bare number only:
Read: 35
